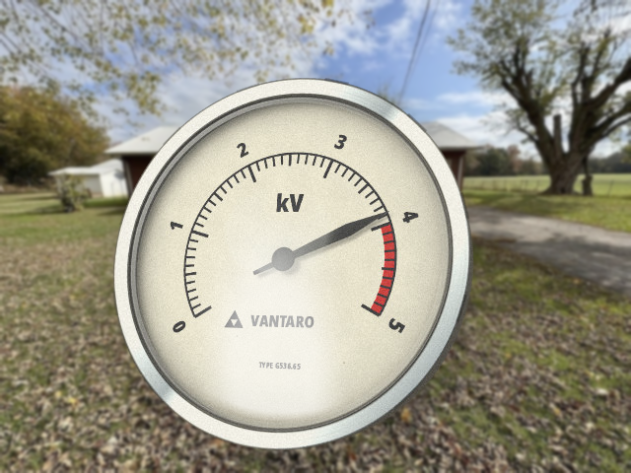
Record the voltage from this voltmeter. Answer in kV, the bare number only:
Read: 3.9
